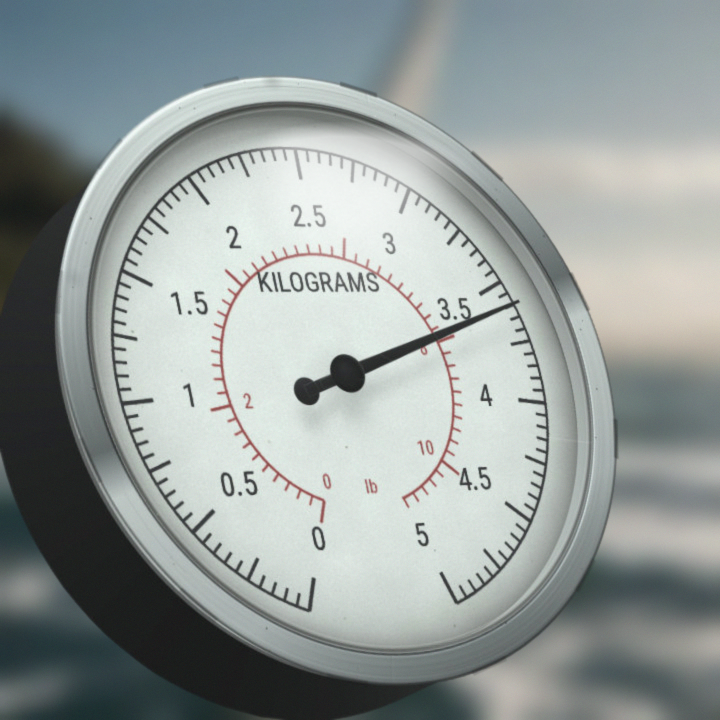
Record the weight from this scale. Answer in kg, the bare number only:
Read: 3.6
